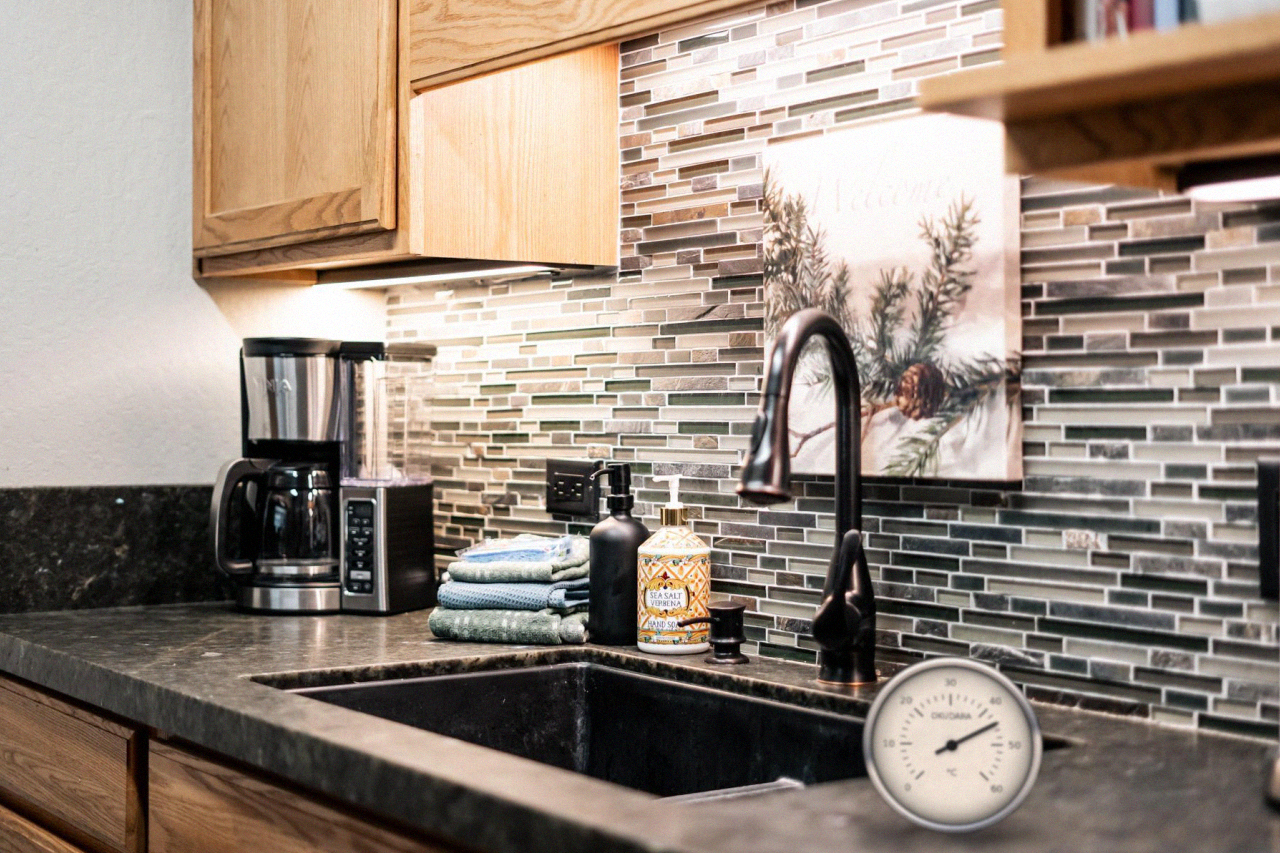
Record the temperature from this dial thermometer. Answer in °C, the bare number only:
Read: 44
